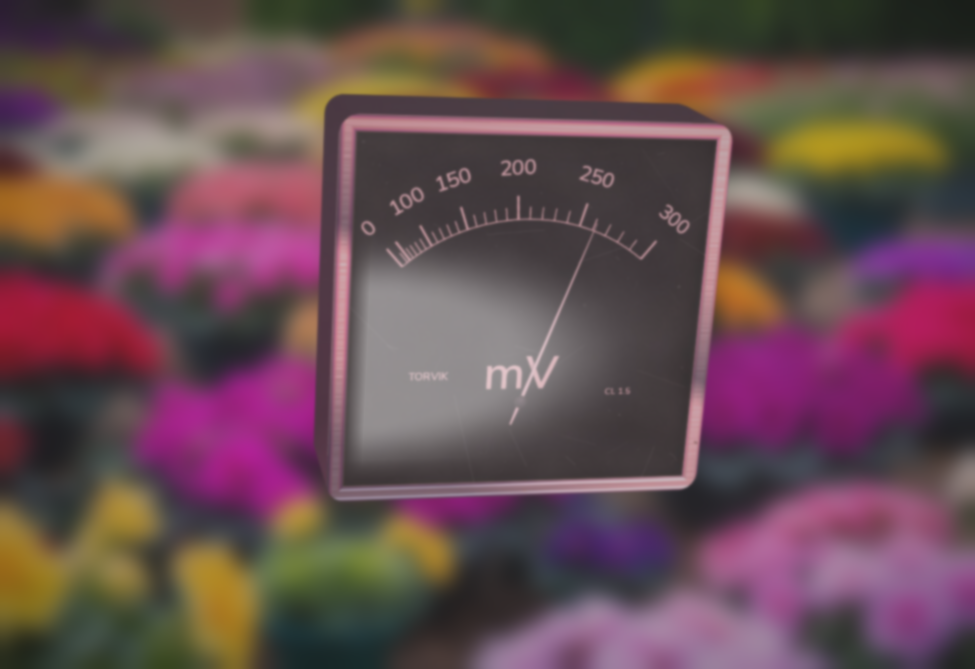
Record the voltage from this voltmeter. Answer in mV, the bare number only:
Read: 260
